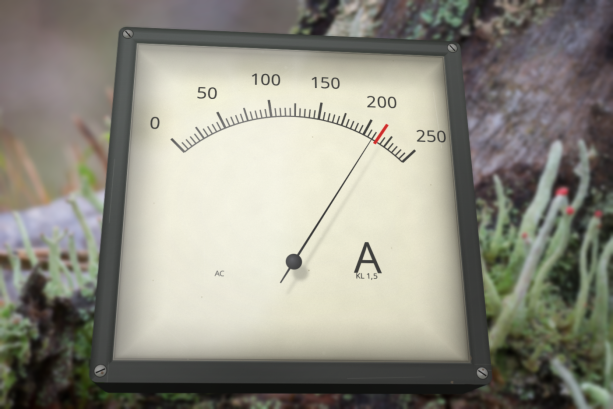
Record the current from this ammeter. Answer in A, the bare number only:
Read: 210
